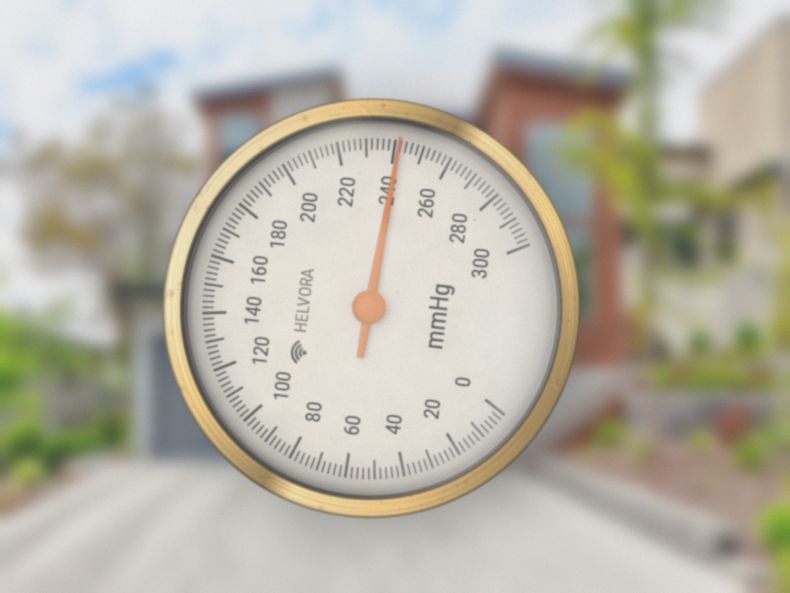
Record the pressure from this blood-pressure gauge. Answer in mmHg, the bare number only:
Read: 242
